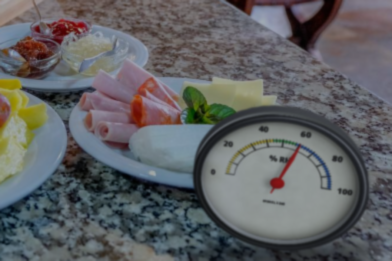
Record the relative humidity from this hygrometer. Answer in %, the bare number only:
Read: 60
